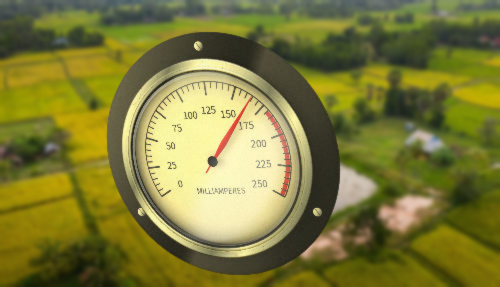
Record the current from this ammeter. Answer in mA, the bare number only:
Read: 165
